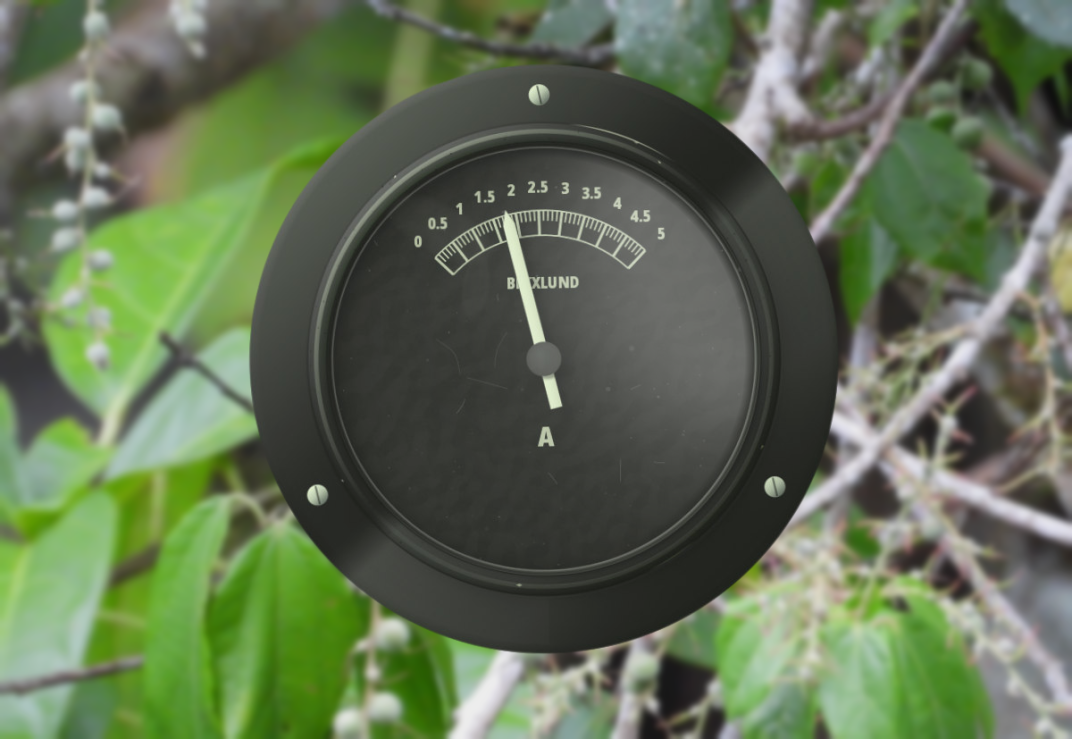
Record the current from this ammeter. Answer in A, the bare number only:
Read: 1.8
